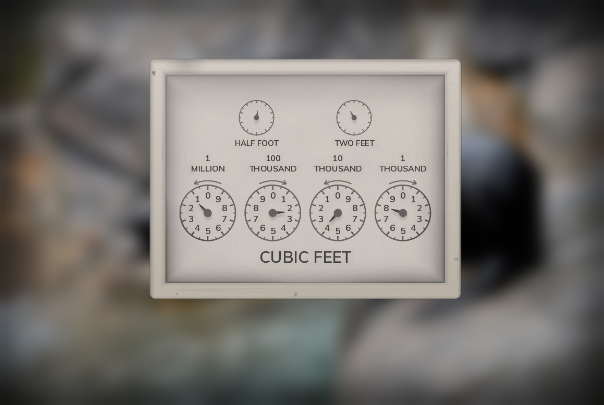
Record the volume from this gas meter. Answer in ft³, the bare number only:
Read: 123800
